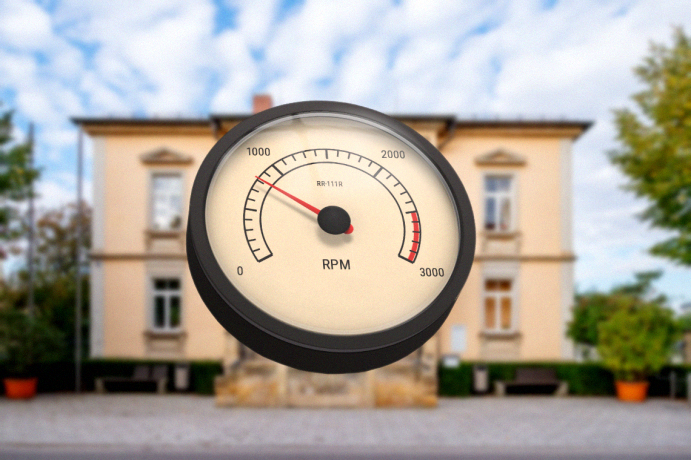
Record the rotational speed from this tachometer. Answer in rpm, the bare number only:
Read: 800
